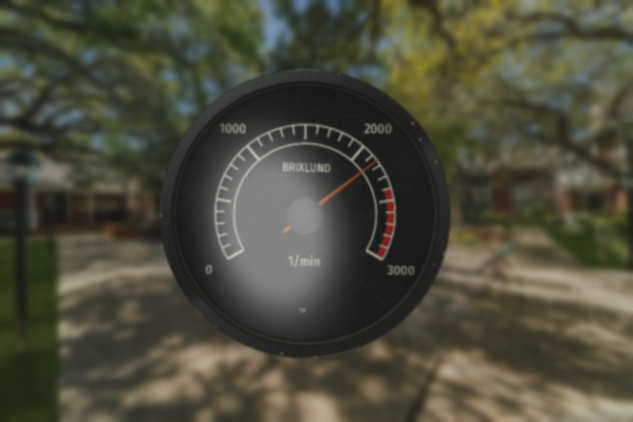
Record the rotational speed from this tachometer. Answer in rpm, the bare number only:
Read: 2150
